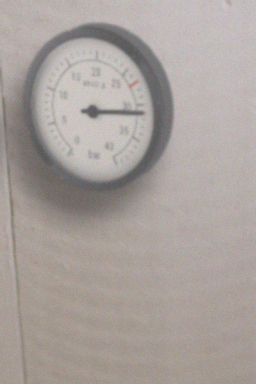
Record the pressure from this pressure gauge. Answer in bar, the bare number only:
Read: 31
